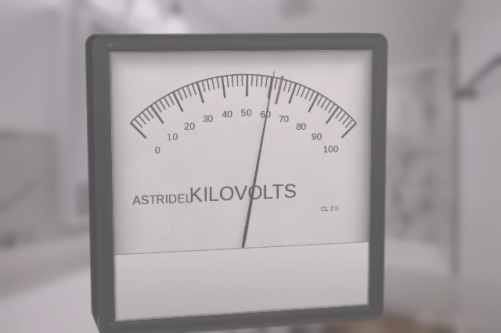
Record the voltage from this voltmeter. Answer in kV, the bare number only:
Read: 60
